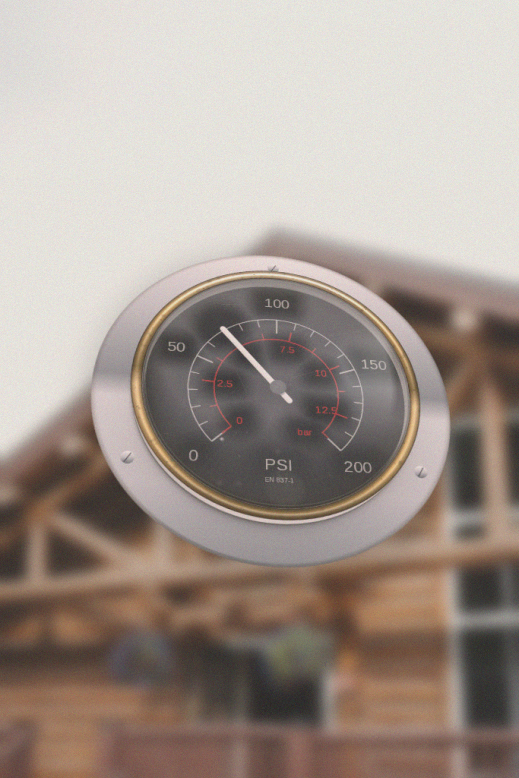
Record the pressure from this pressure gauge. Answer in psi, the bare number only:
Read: 70
